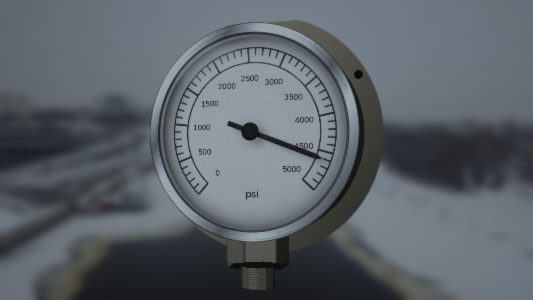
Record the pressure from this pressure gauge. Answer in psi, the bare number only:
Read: 4600
